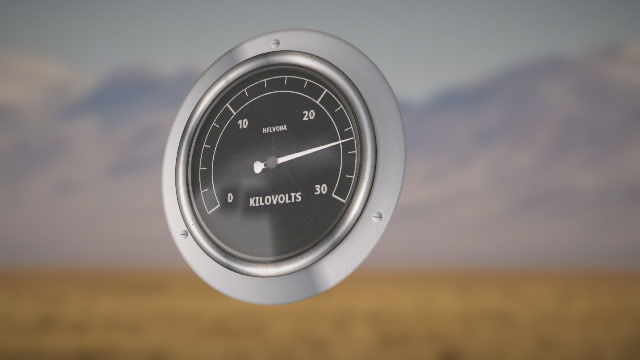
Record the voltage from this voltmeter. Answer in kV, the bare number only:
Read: 25
